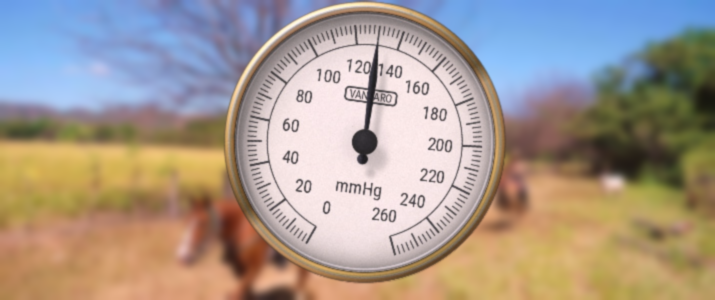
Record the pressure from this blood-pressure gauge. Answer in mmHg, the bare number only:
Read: 130
